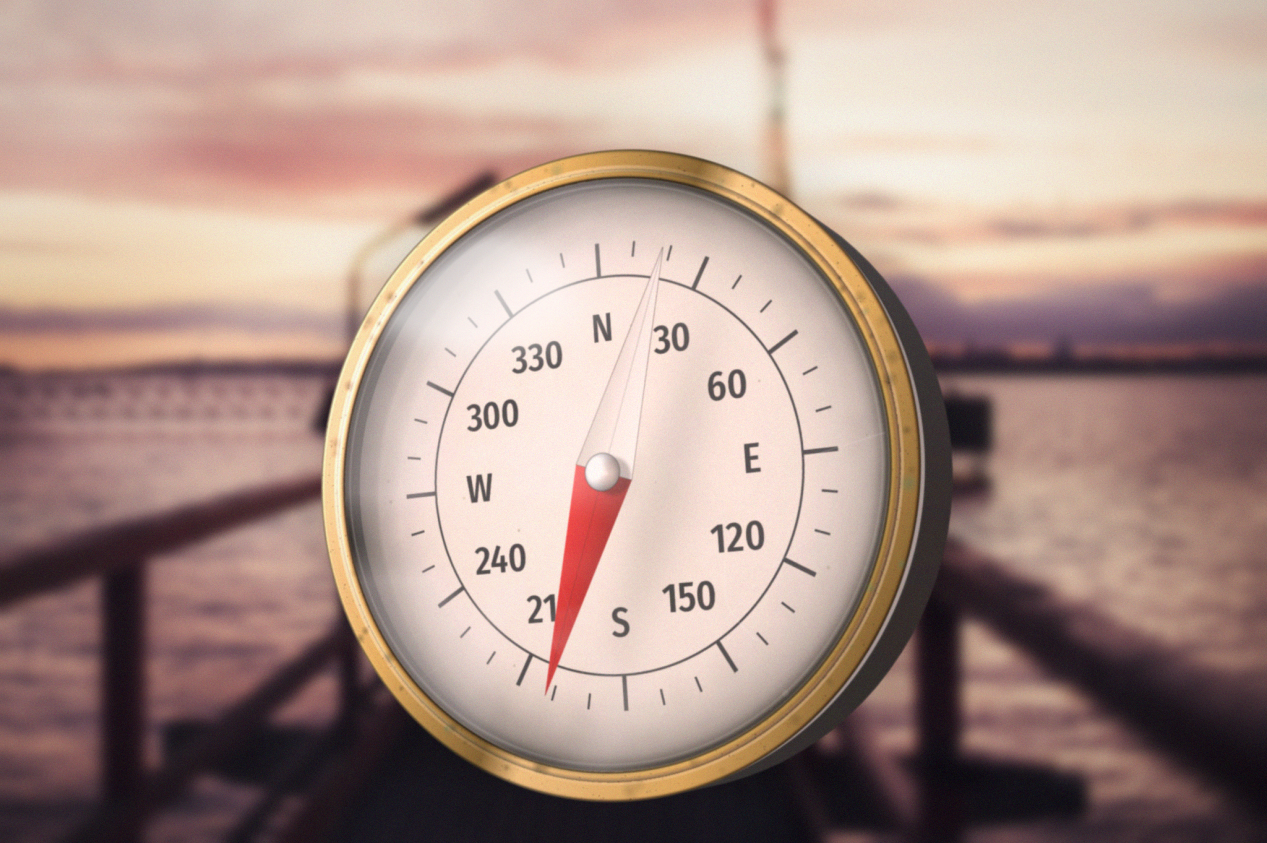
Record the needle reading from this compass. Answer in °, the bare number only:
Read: 200
